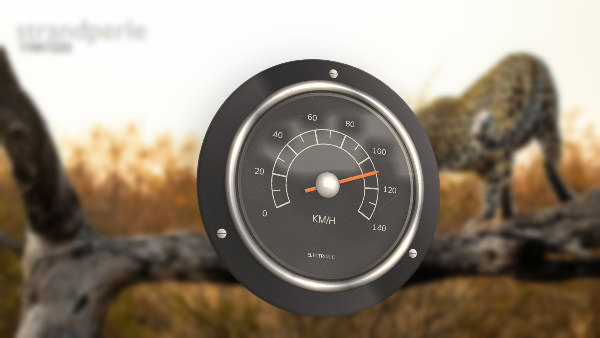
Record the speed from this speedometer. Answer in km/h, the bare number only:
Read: 110
